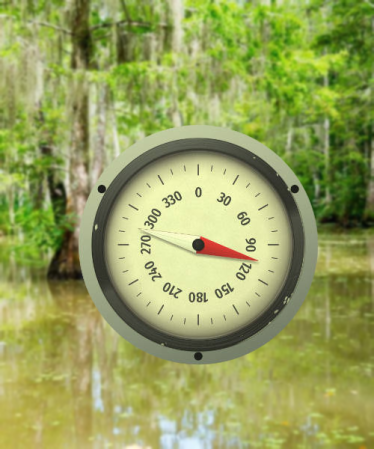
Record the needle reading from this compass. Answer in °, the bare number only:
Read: 105
